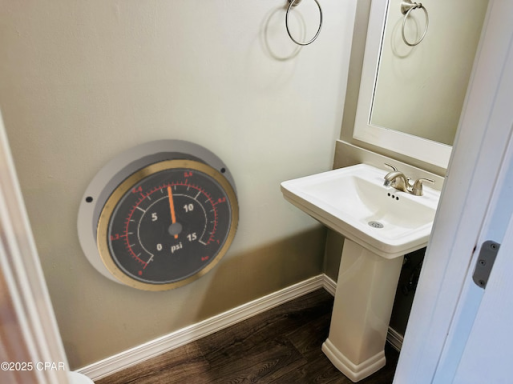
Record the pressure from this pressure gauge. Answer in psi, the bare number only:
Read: 7.5
